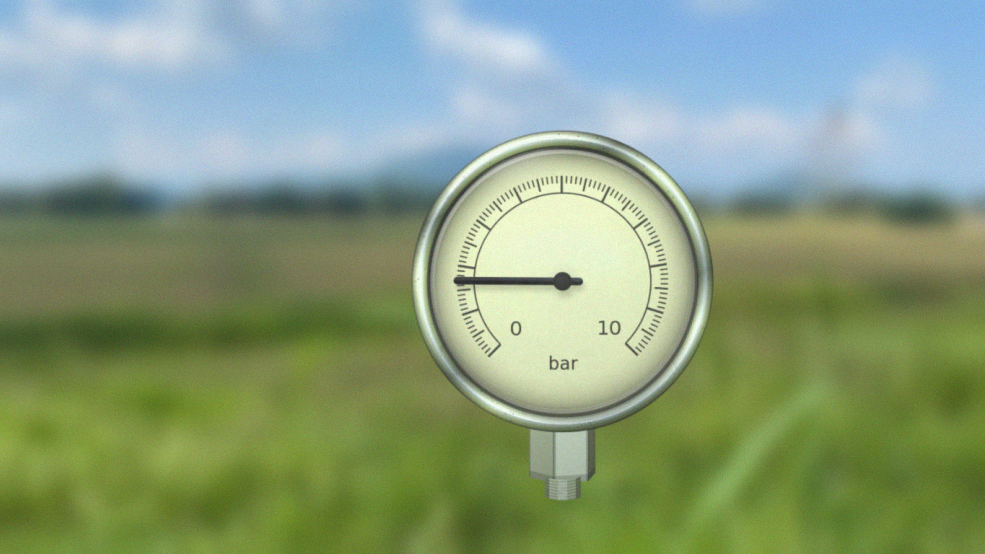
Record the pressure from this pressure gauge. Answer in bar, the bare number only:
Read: 1.7
